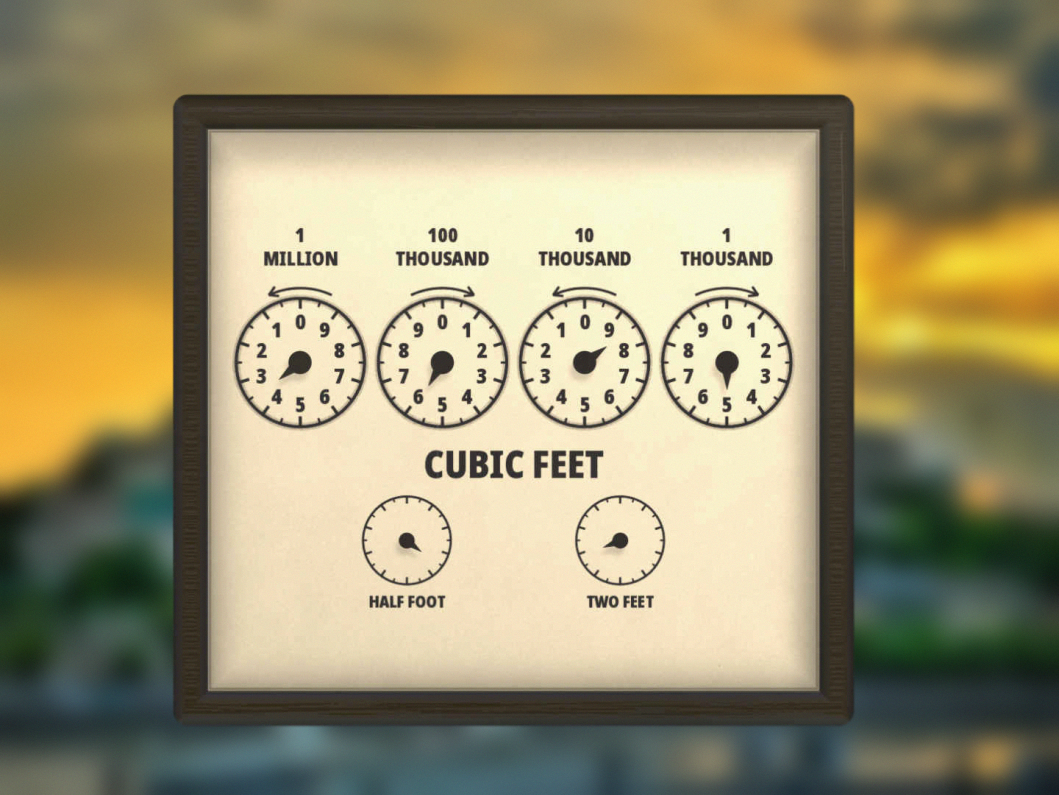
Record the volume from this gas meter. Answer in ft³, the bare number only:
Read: 358500
